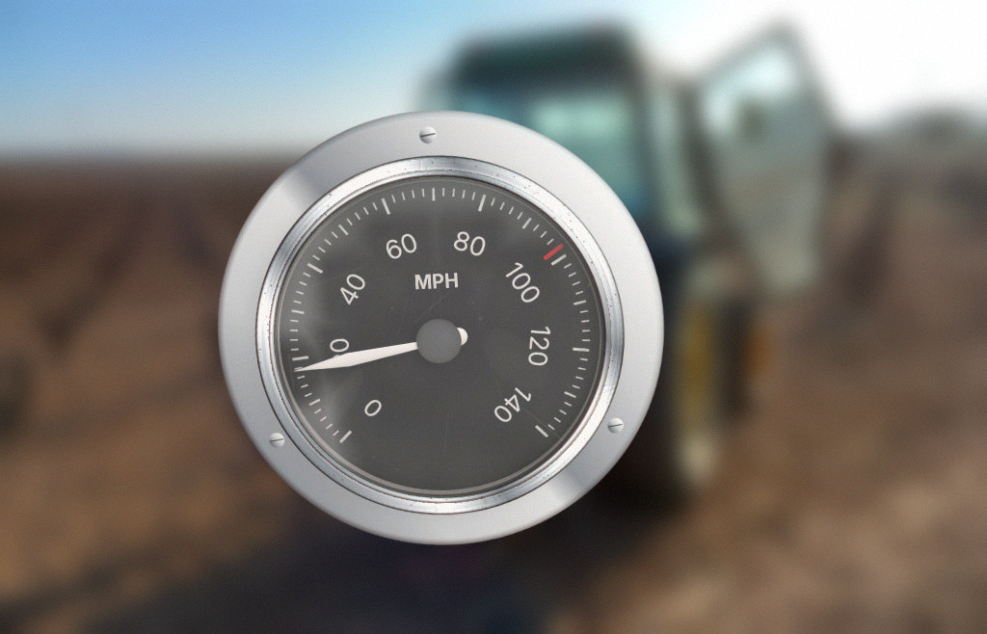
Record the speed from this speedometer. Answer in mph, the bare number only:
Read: 18
